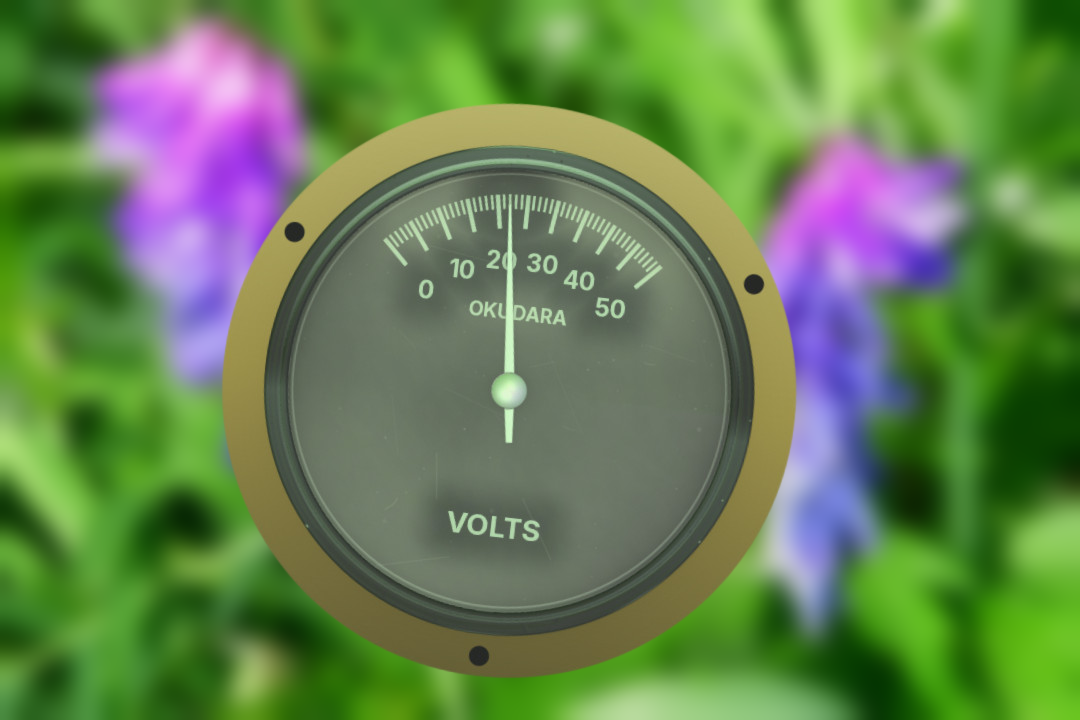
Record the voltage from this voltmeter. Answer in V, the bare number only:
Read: 22
